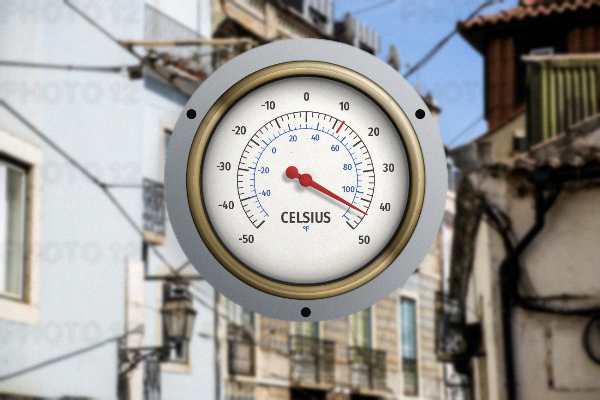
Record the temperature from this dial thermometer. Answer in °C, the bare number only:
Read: 44
